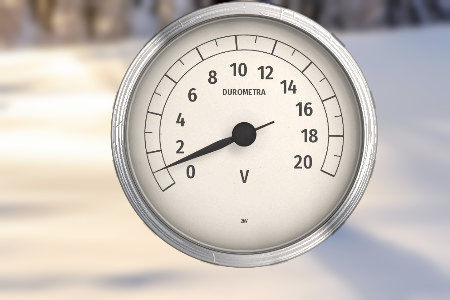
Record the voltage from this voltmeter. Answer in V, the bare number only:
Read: 1
